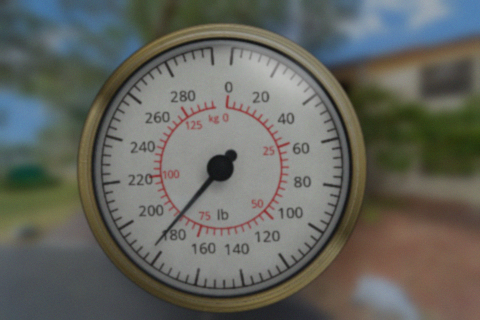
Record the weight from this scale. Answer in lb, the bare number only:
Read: 184
